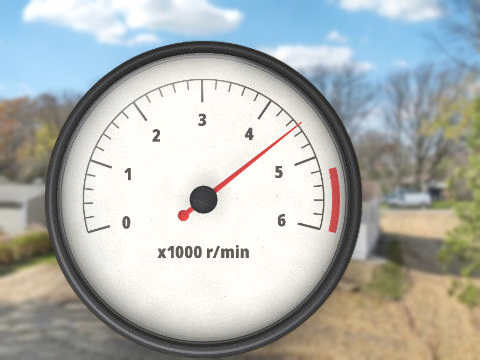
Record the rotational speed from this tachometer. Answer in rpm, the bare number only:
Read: 4500
